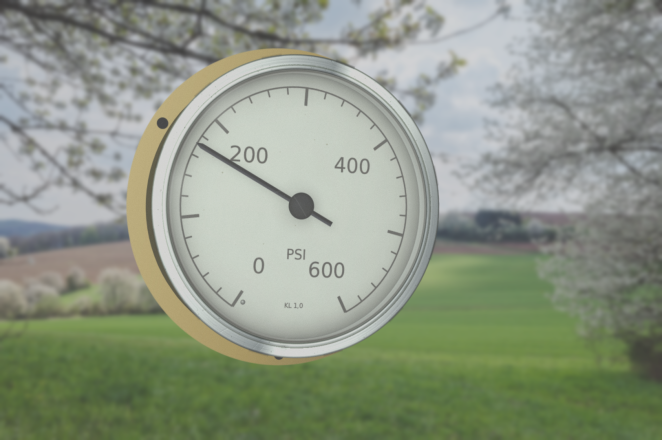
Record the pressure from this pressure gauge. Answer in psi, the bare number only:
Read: 170
